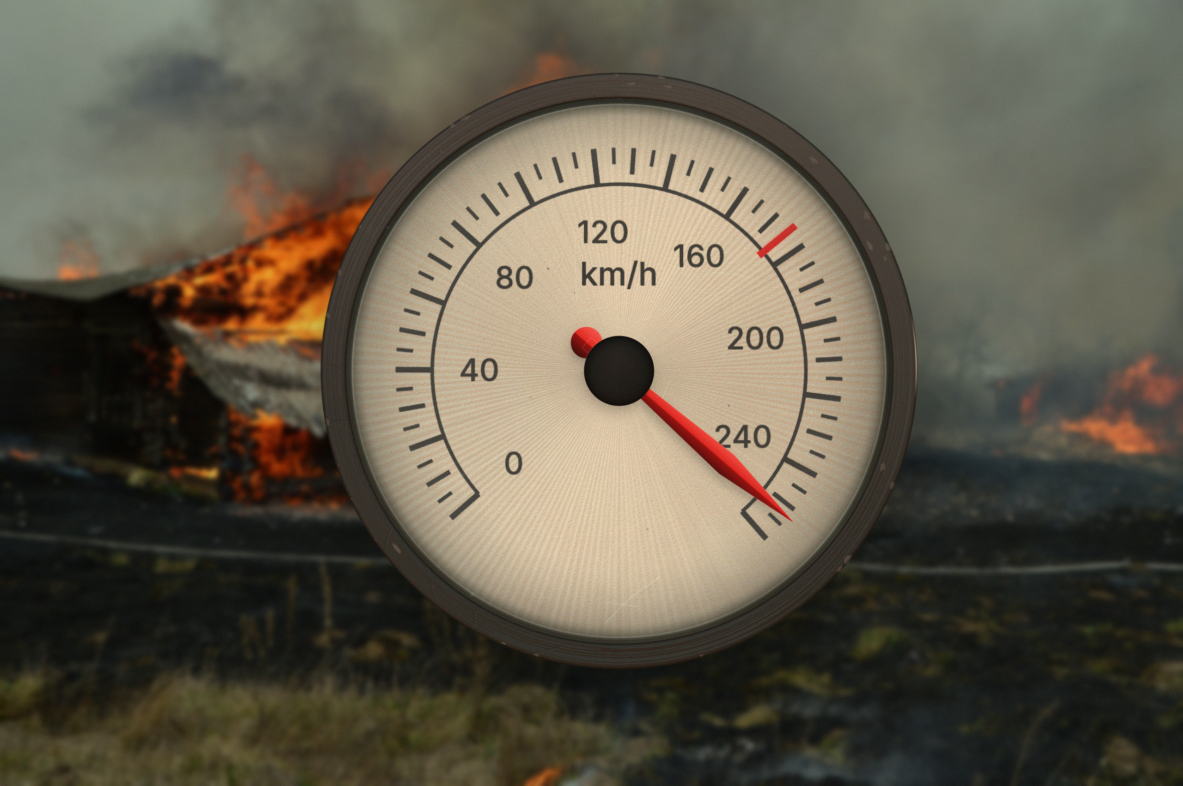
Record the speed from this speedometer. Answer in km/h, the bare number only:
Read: 252.5
